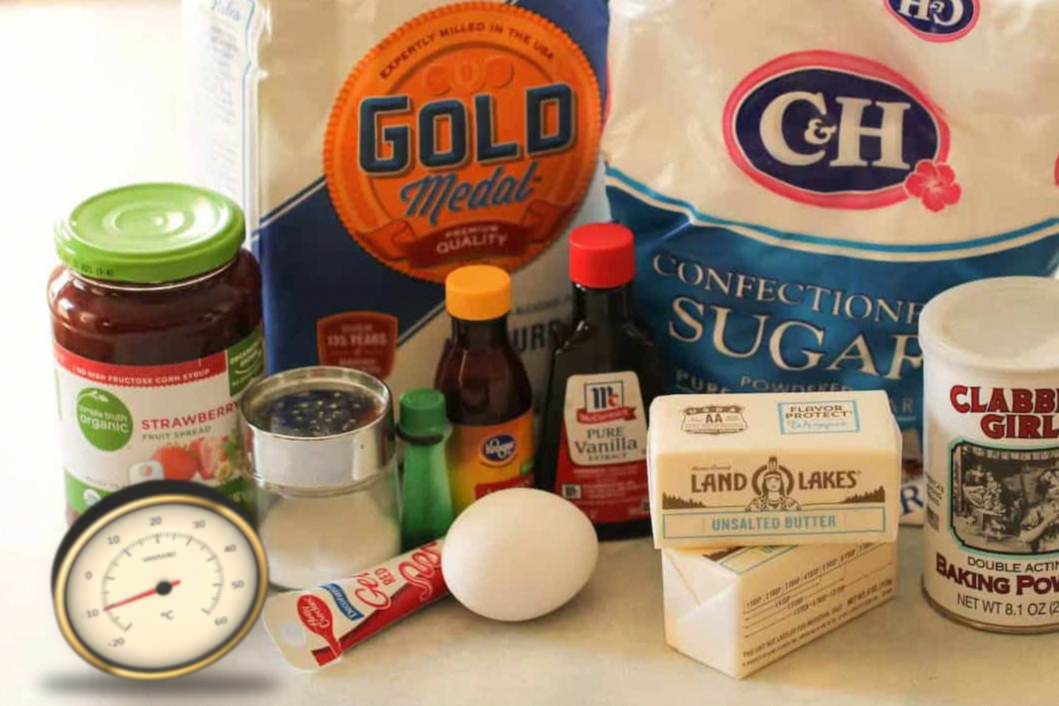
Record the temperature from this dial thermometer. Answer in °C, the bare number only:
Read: -10
